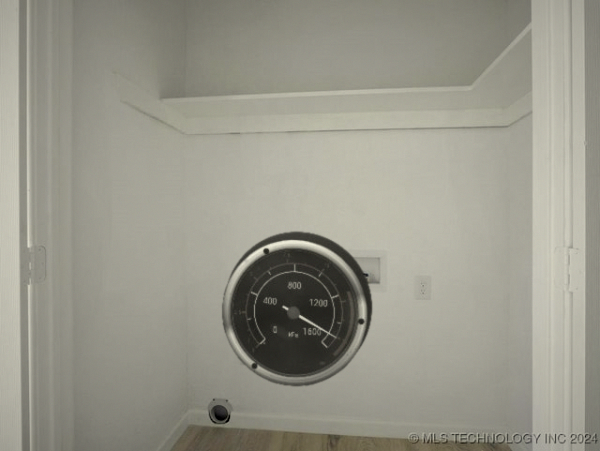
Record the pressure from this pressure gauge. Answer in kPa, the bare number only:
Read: 1500
